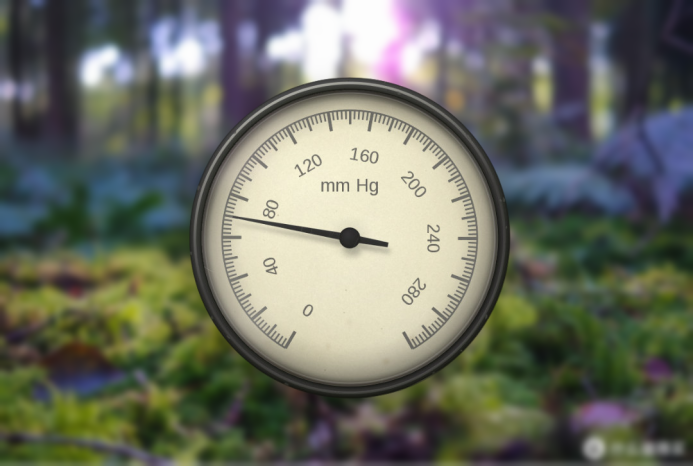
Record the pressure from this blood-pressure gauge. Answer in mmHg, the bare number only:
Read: 70
